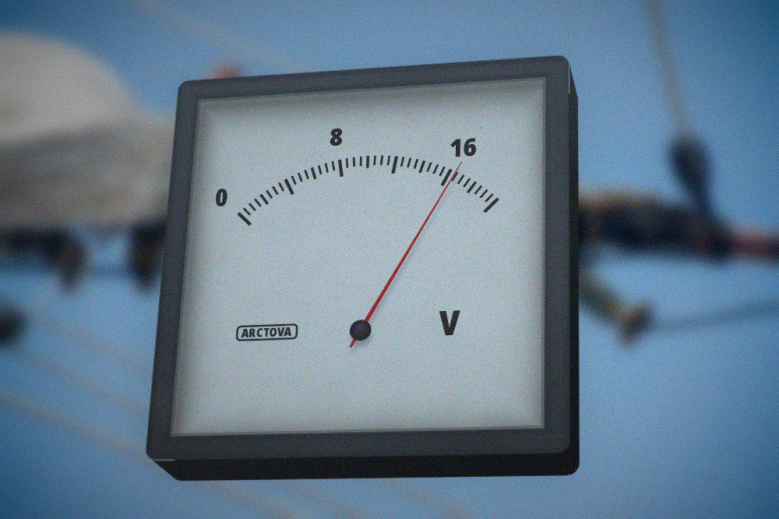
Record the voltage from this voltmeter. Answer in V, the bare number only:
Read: 16.5
